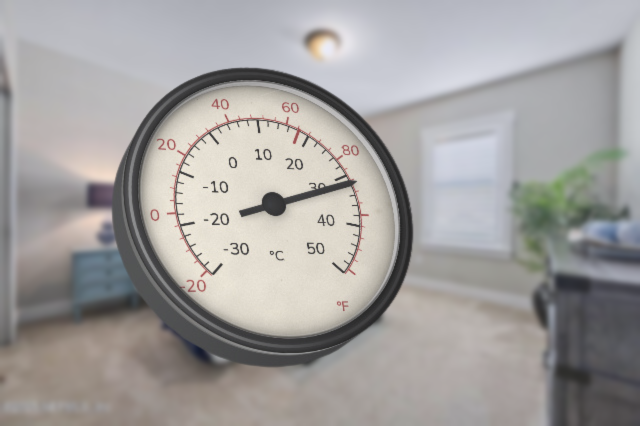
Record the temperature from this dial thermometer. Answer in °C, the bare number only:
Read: 32
